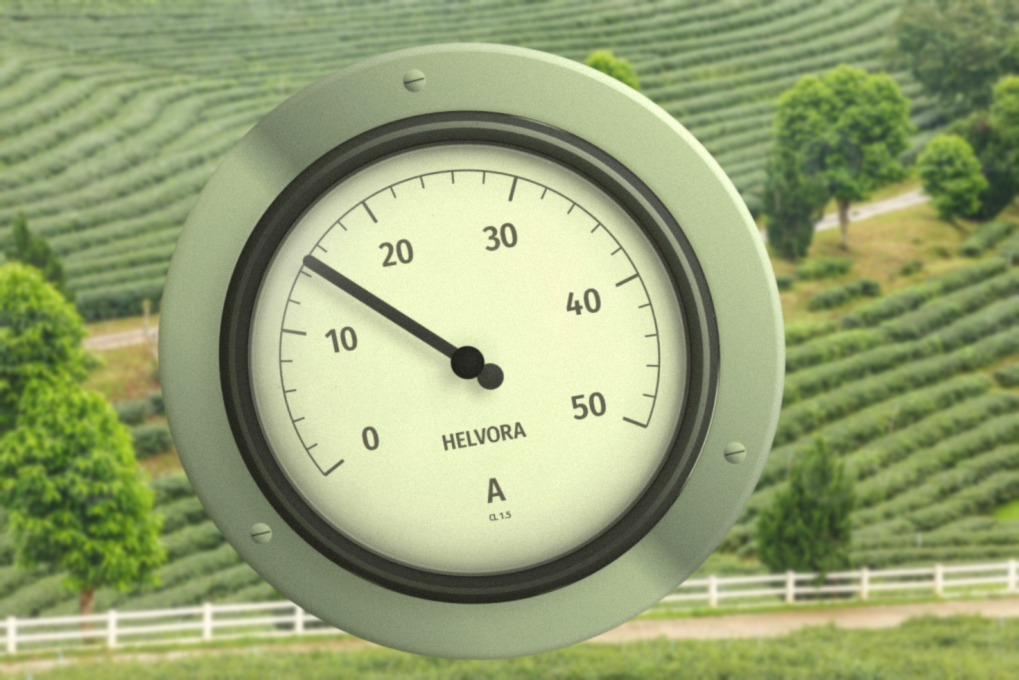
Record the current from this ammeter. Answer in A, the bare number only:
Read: 15
